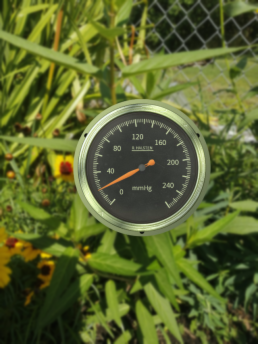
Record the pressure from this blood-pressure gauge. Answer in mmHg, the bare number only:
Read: 20
